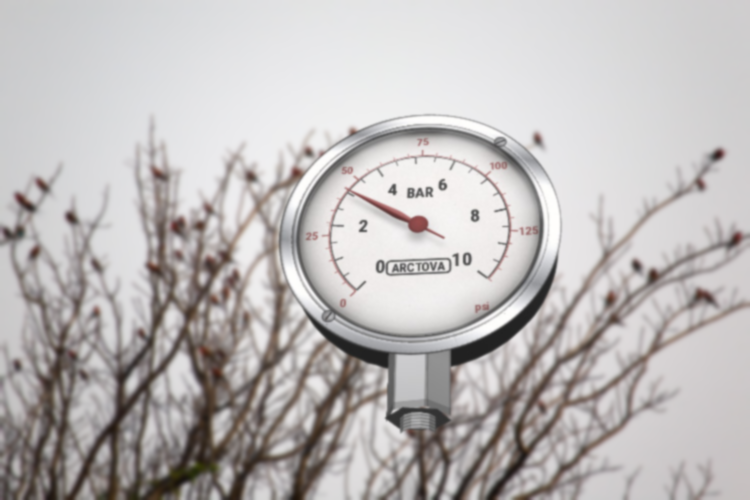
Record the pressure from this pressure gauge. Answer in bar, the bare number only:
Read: 3
